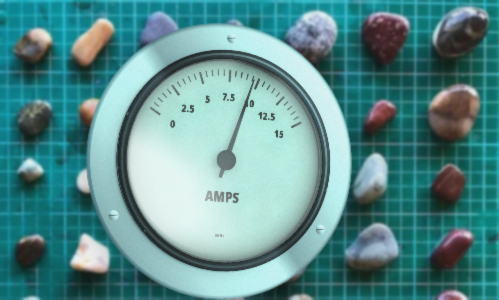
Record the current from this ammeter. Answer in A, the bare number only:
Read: 9.5
